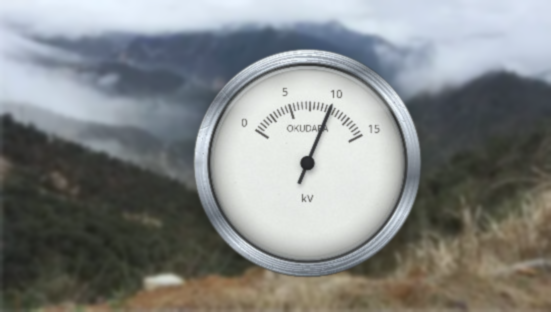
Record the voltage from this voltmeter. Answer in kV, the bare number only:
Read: 10
